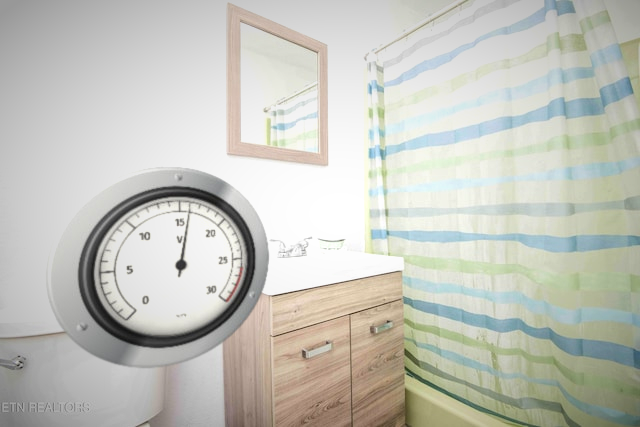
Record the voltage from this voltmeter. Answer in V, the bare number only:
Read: 16
